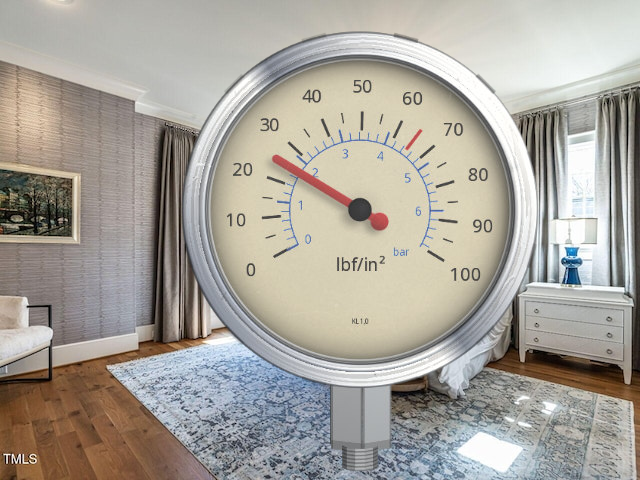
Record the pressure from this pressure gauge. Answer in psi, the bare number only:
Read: 25
